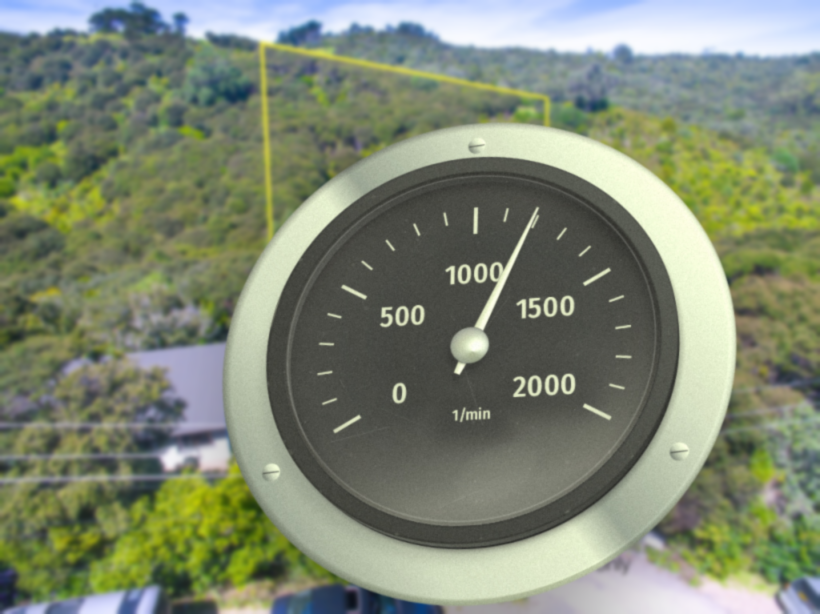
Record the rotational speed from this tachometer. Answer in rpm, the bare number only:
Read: 1200
